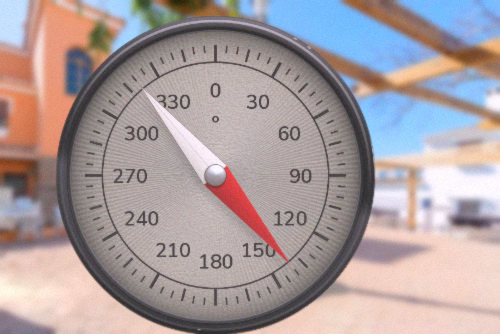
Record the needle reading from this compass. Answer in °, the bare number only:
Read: 140
